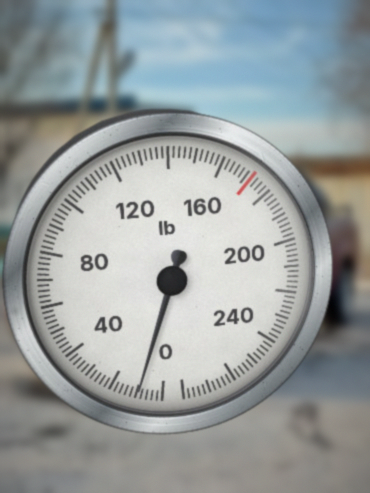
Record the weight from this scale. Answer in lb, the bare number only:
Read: 10
